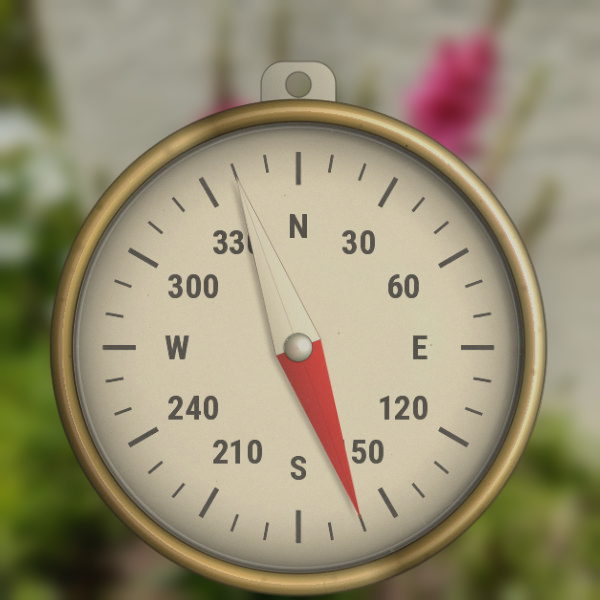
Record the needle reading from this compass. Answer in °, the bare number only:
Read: 160
